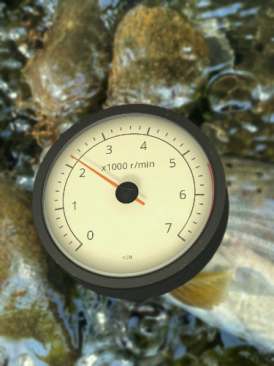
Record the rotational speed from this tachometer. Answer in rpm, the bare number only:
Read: 2200
